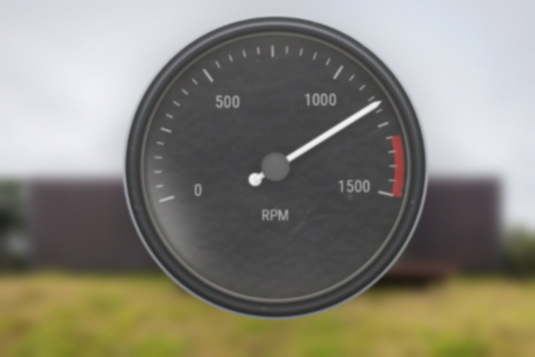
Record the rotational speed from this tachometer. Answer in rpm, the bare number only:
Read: 1175
